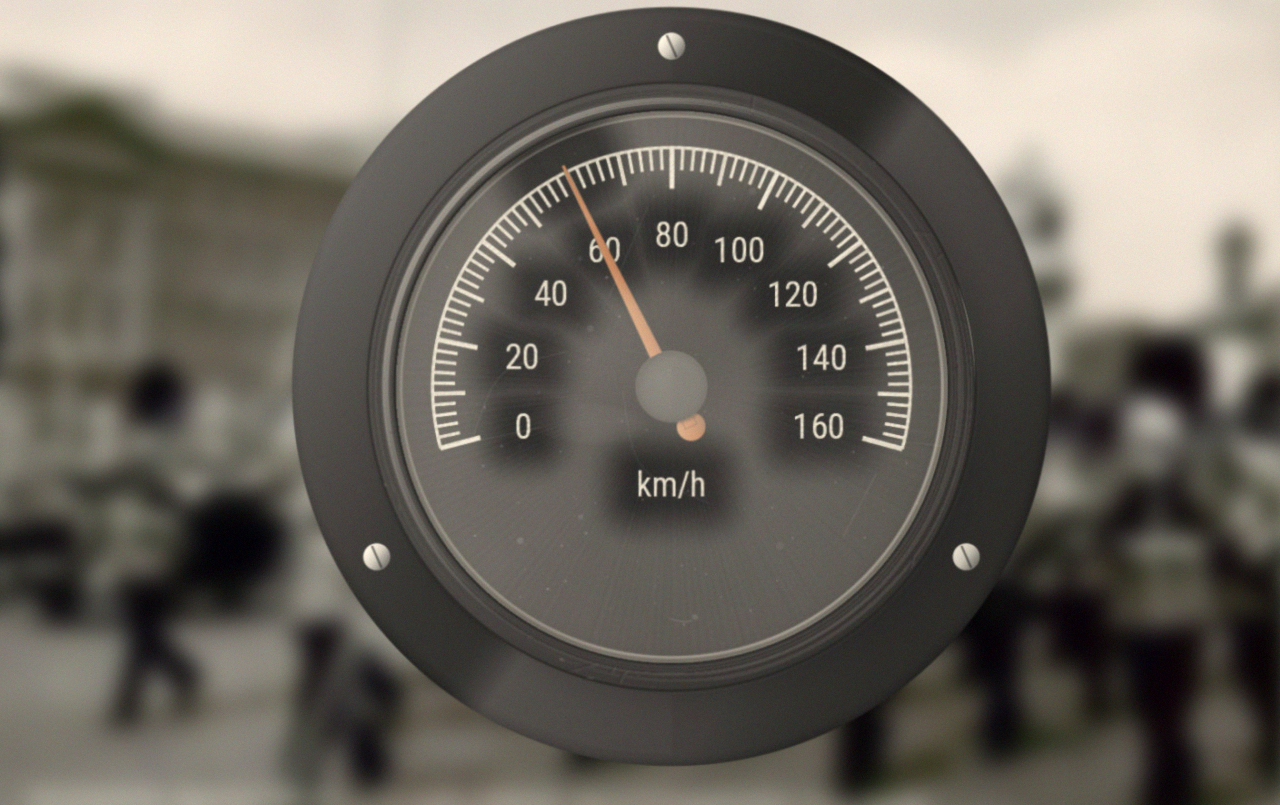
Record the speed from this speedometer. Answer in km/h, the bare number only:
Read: 60
